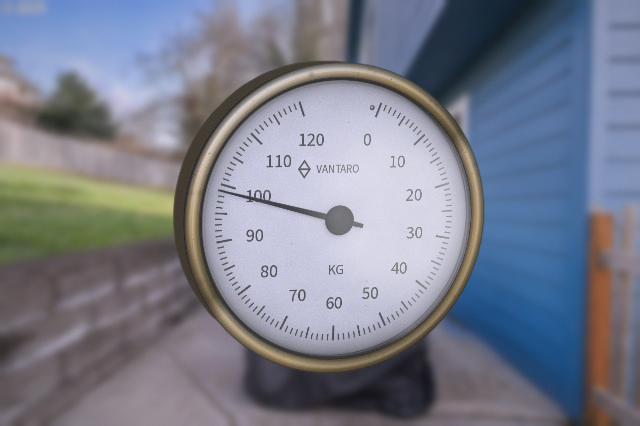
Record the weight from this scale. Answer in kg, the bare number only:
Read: 99
